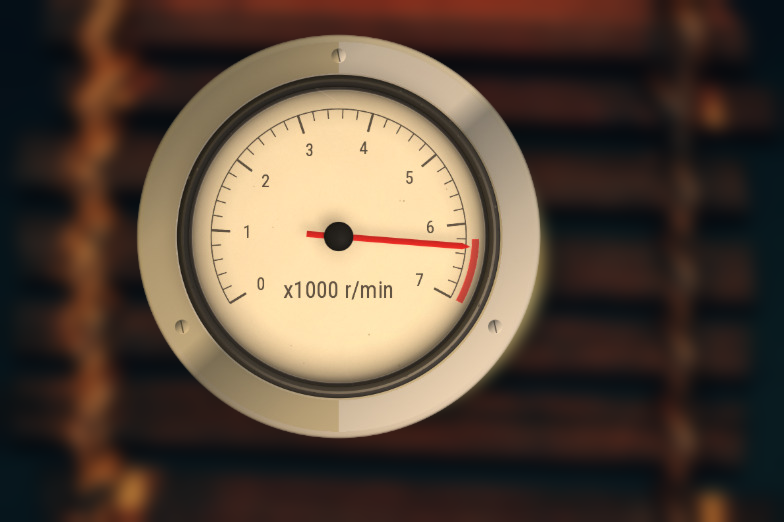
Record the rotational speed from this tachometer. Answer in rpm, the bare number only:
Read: 6300
